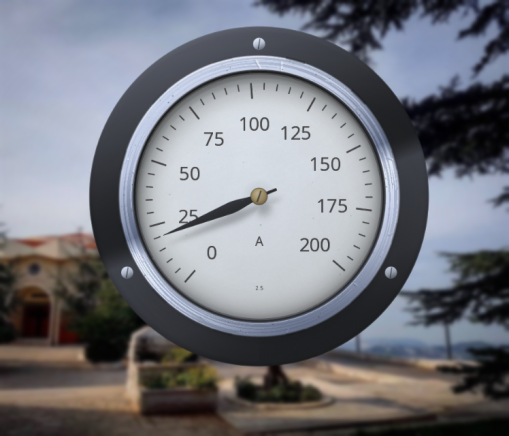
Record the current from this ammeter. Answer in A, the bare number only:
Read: 20
